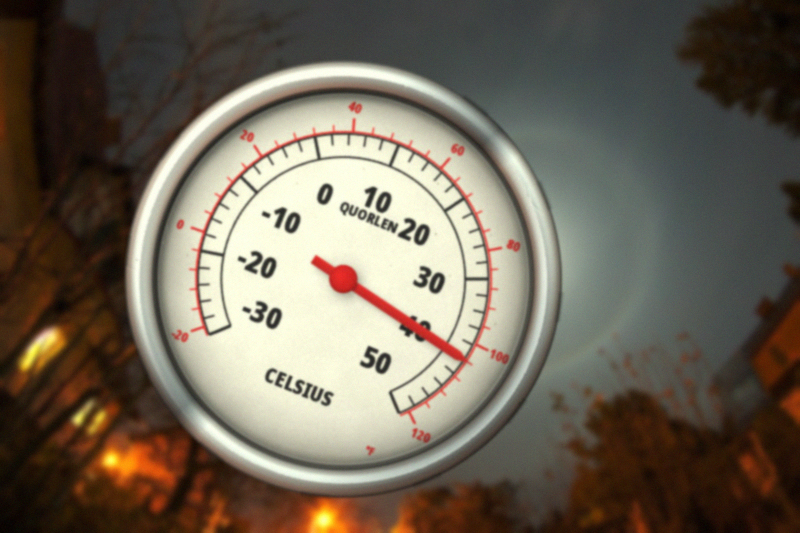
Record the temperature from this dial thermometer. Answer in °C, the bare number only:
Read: 40
